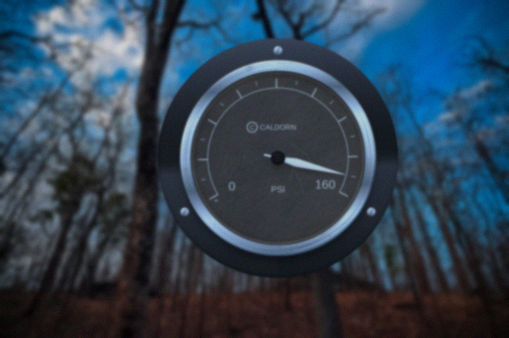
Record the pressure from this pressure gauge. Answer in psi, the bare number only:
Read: 150
